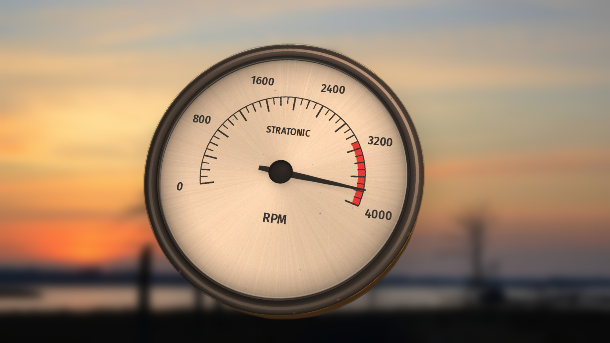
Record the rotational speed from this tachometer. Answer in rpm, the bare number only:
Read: 3800
